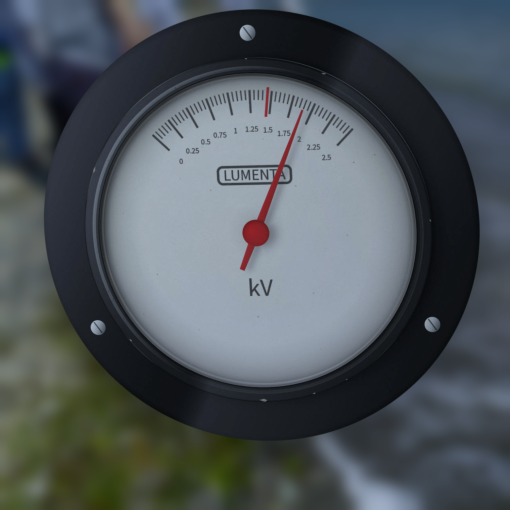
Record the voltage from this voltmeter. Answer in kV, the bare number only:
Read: 1.9
